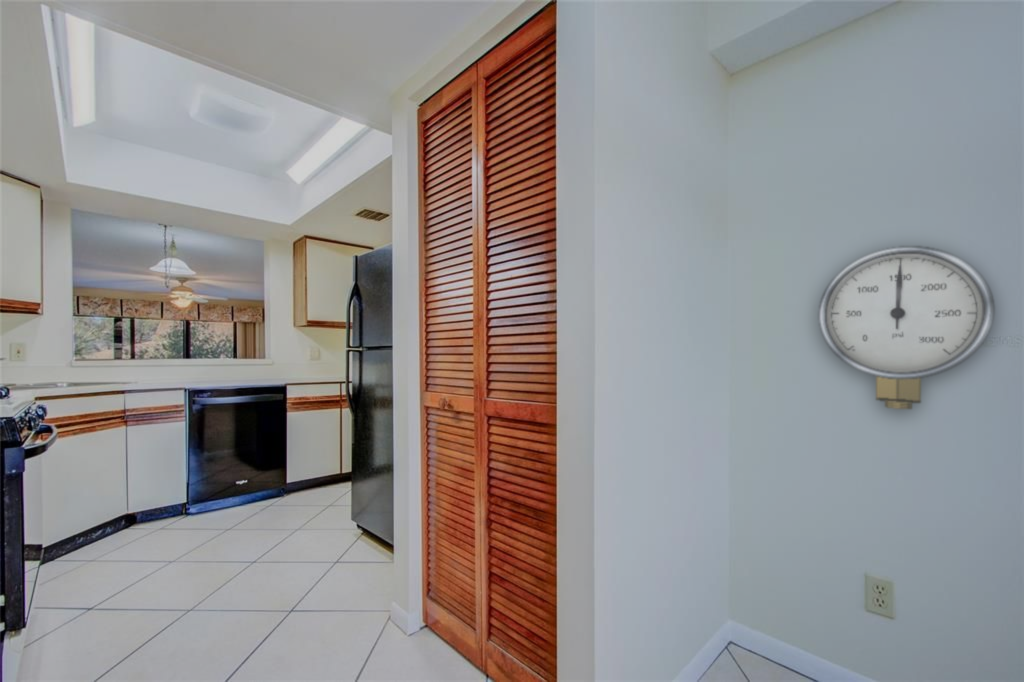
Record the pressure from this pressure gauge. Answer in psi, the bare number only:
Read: 1500
